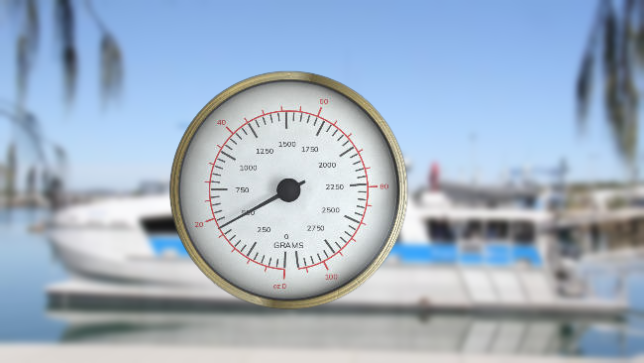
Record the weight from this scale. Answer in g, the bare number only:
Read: 500
